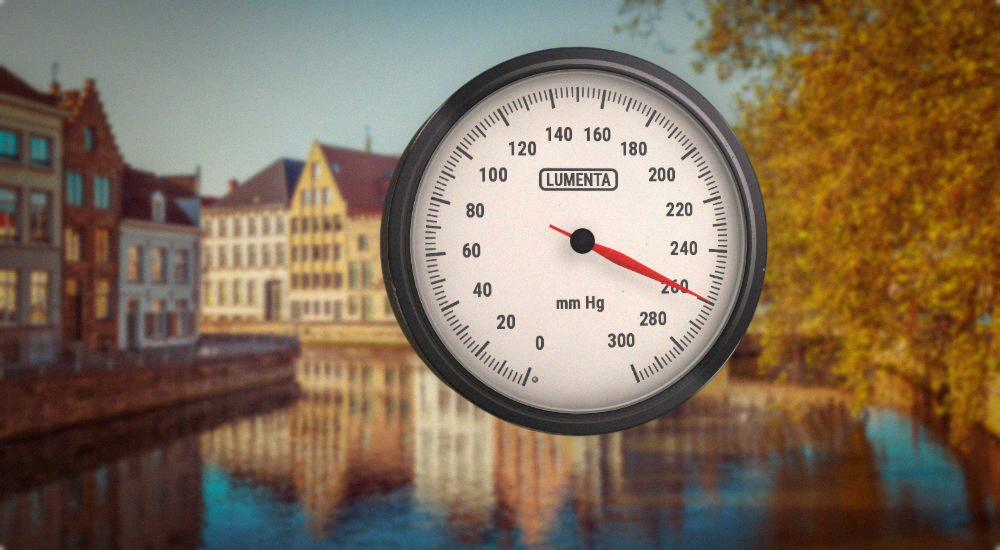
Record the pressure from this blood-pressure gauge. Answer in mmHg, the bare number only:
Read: 260
